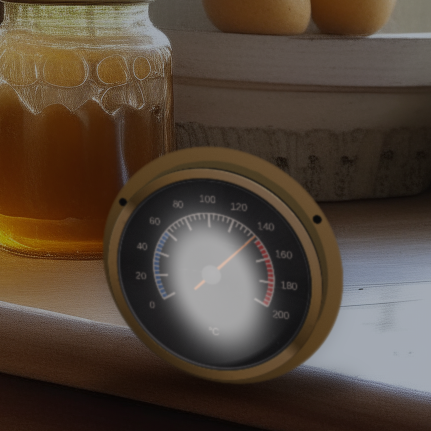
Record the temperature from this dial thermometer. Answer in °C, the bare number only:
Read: 140
